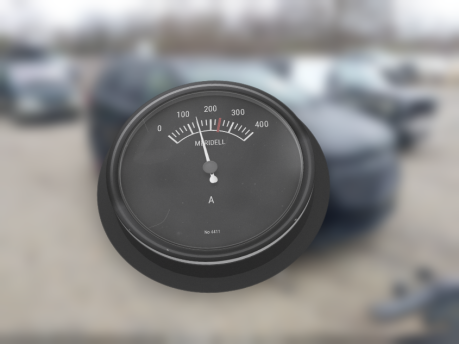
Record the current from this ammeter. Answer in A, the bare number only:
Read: 140
